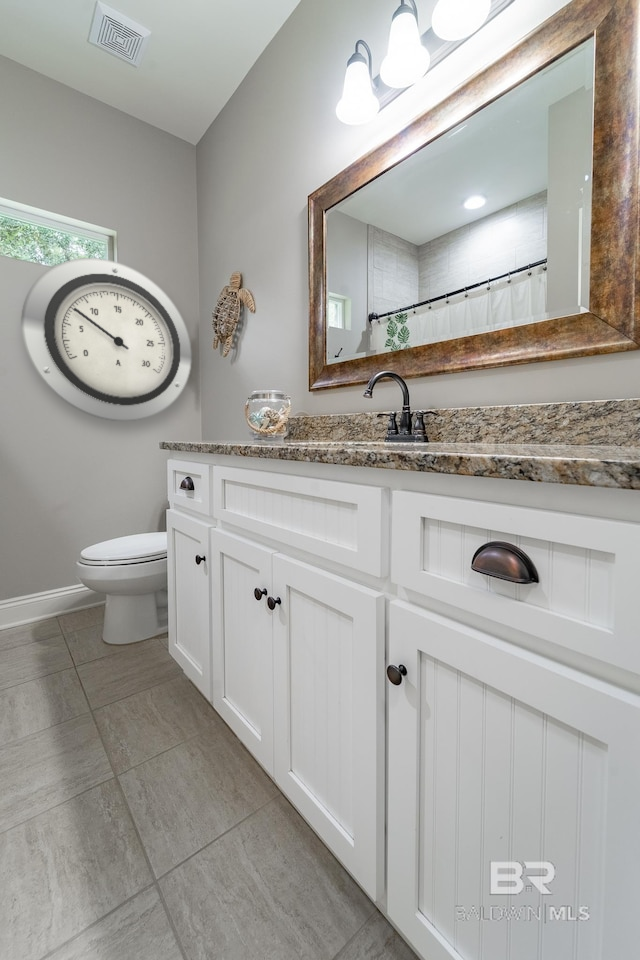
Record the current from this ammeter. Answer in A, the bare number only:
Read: 7.5
